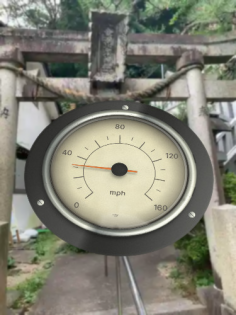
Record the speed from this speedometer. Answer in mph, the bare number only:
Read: 30
